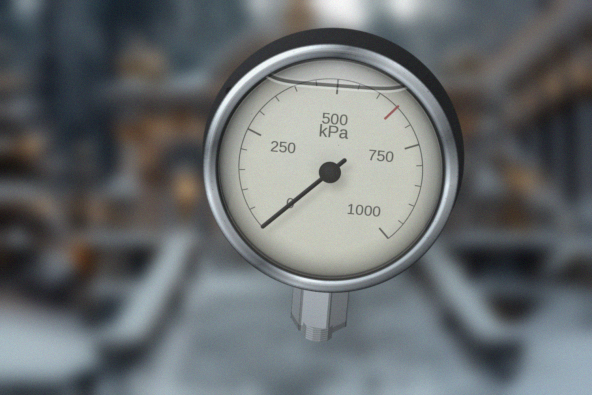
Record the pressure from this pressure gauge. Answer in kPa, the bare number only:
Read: 0
